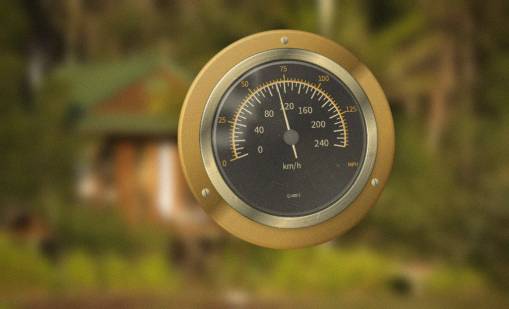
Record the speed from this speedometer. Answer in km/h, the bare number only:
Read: 110
